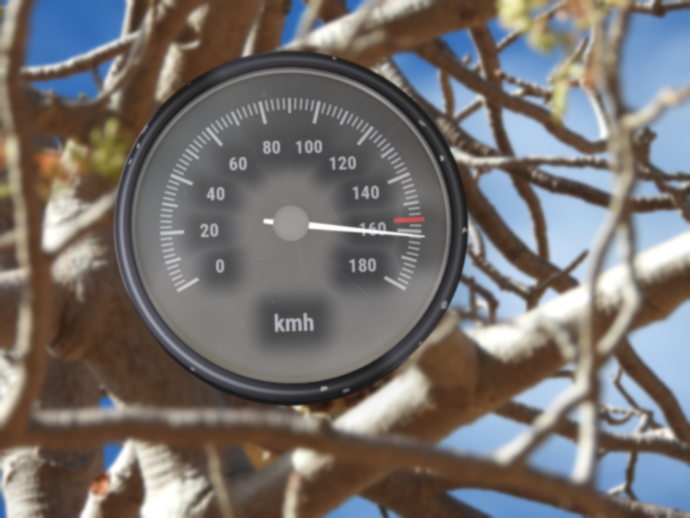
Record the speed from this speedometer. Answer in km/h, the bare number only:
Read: 162
